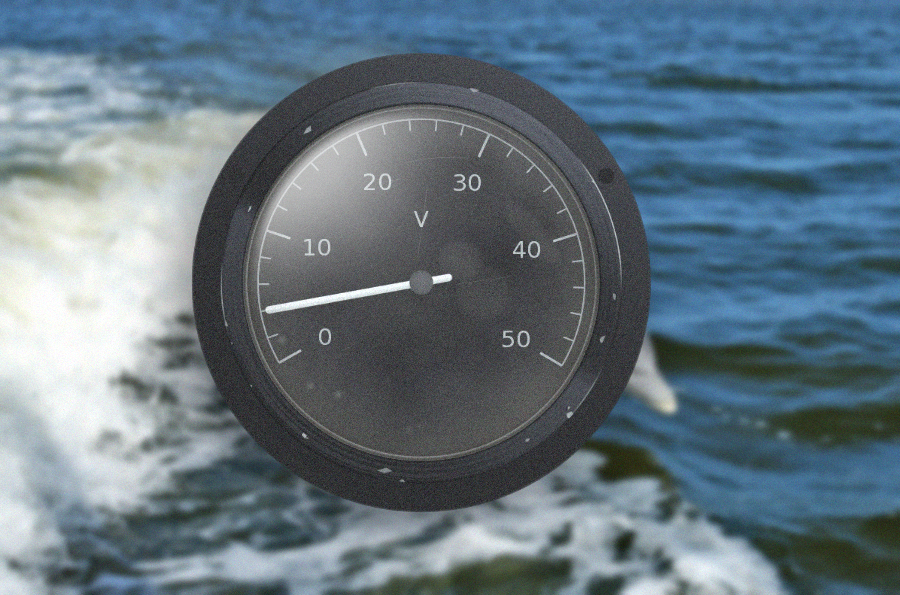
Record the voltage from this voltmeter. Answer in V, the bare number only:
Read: 4
